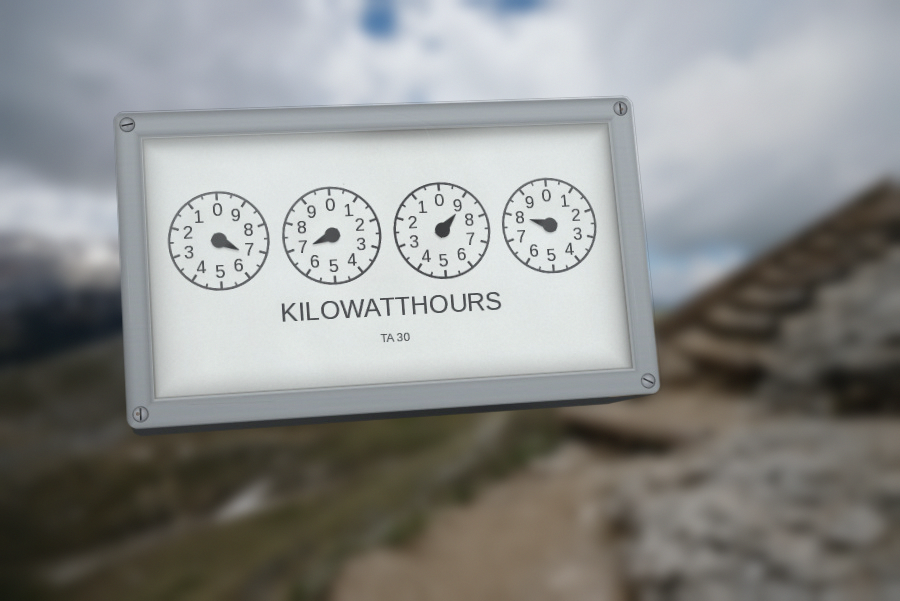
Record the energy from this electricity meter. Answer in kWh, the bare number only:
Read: 6688
